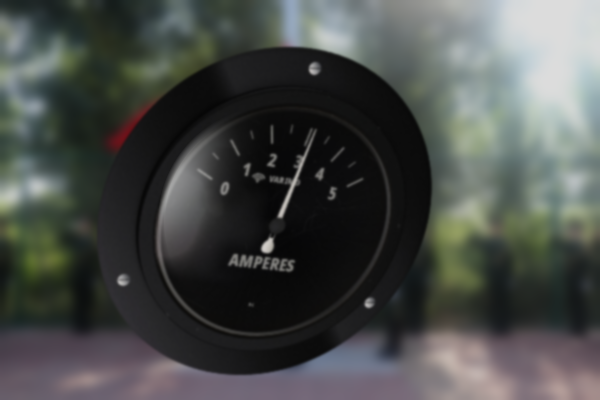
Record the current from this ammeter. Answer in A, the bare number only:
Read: 3
